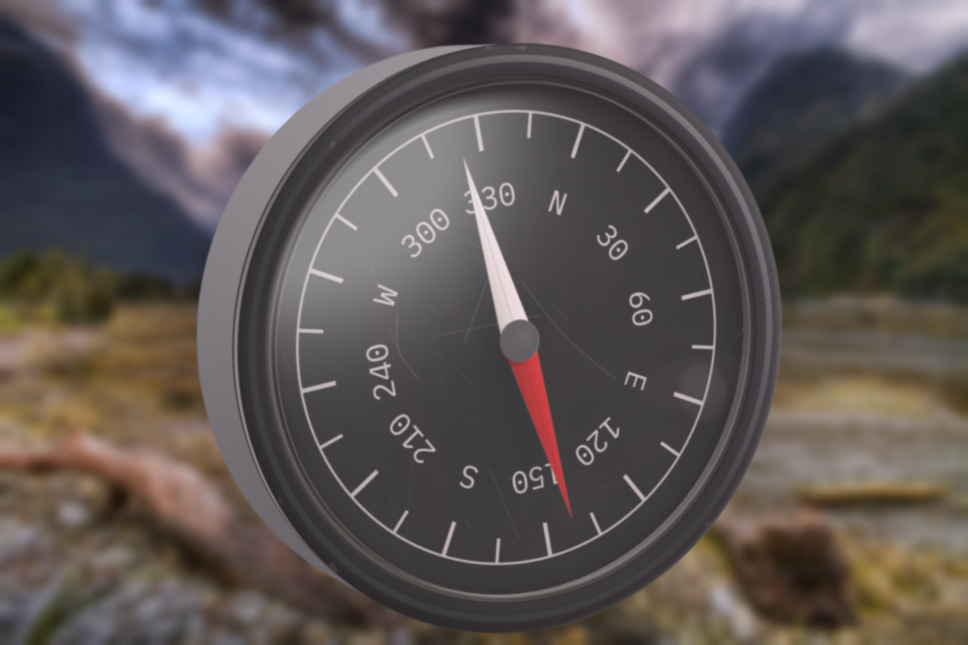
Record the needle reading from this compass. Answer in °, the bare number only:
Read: 142.5
